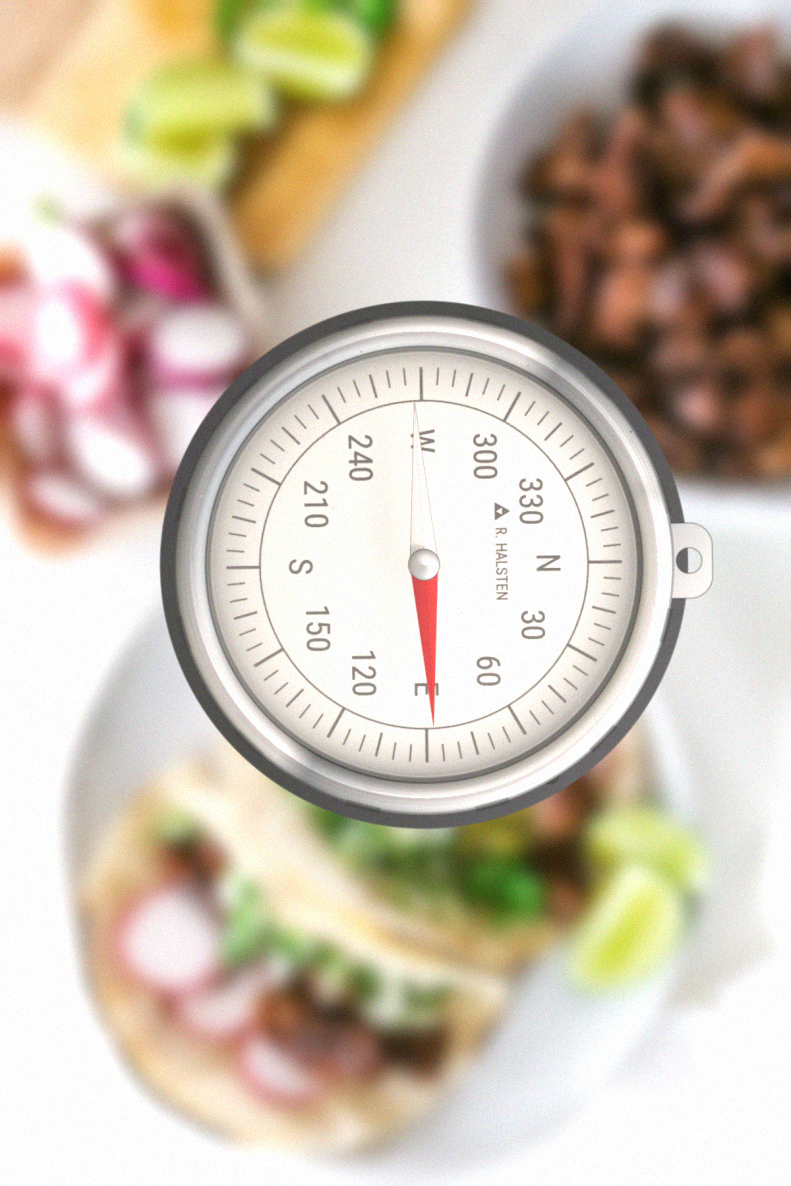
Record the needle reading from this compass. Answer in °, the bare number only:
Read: 87.5
